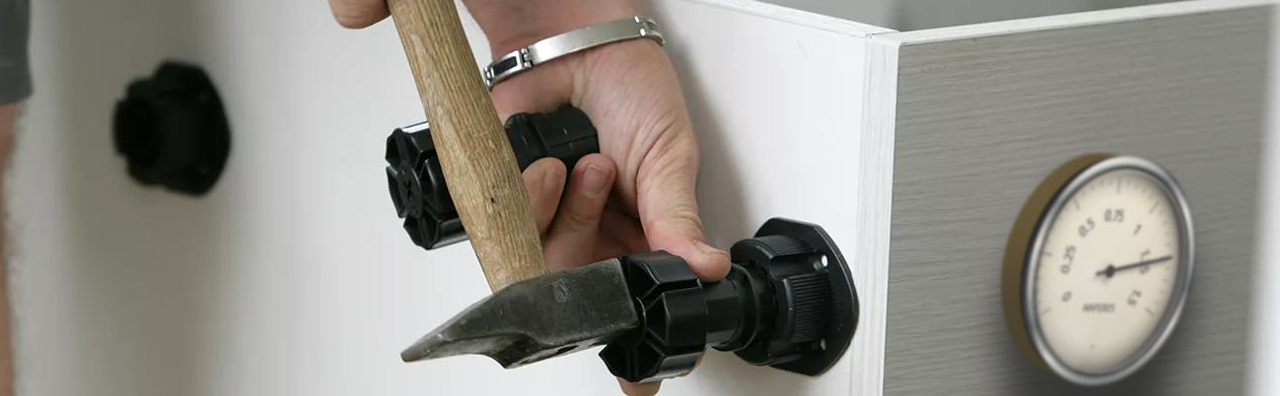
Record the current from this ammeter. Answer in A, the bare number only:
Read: 1.25
